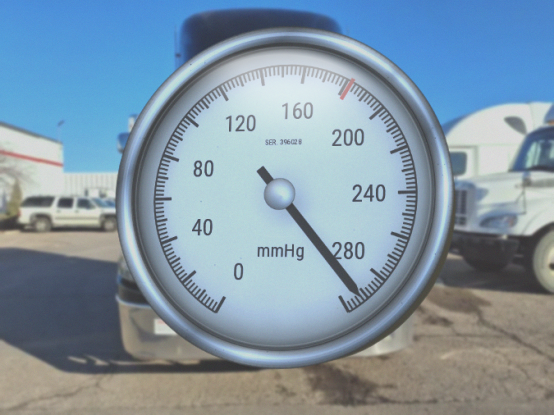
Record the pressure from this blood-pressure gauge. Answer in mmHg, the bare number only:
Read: 292
